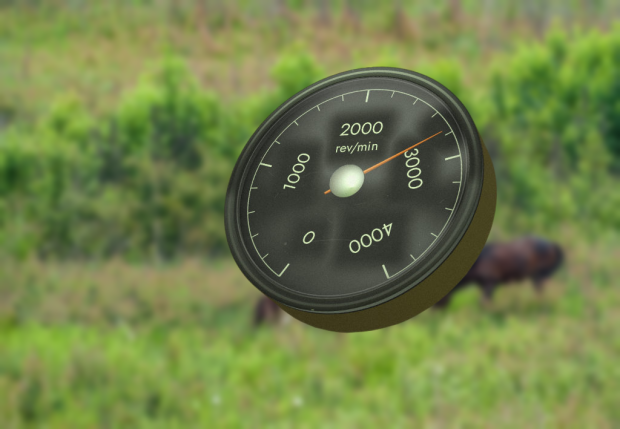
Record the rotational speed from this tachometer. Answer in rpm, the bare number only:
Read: 2800
